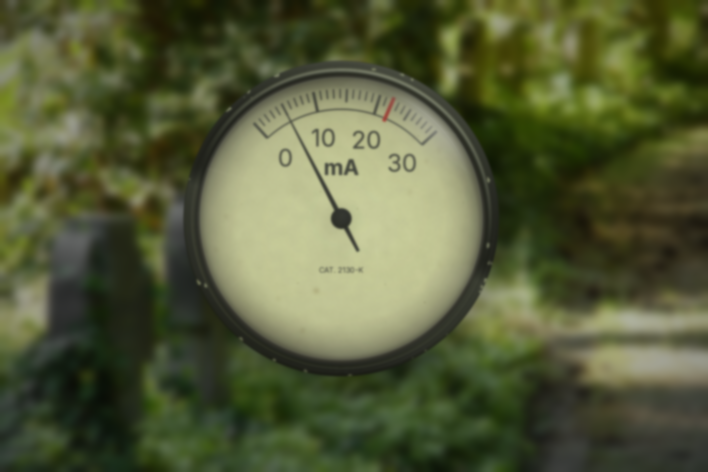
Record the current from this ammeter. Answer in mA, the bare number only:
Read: 5
